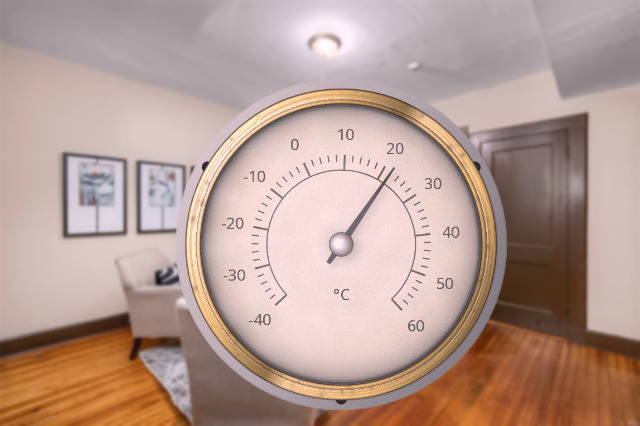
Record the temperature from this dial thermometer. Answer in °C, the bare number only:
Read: 22
